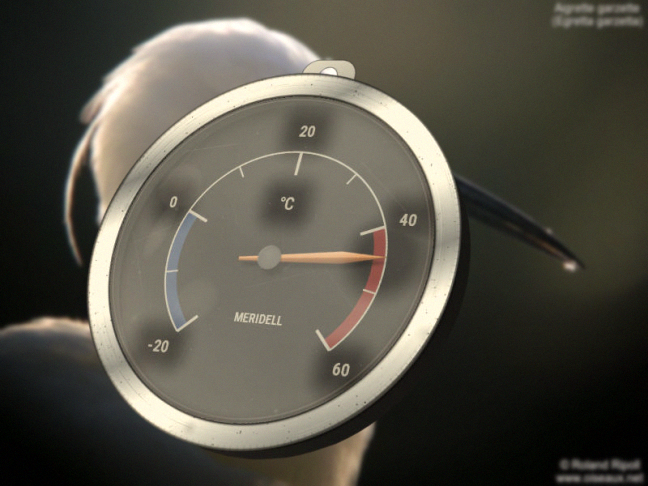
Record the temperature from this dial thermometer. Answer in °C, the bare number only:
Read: 45
